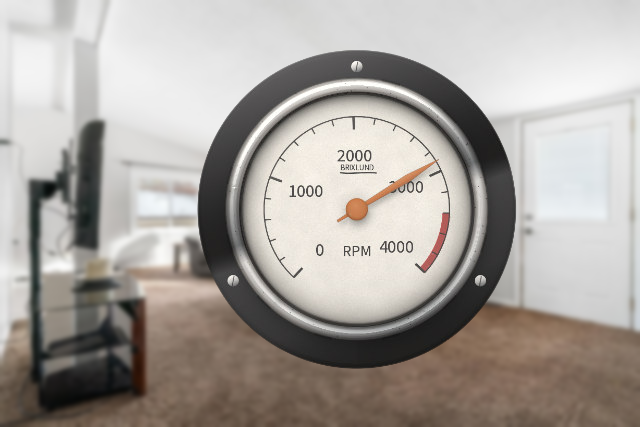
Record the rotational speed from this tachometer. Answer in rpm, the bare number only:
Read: 2900
